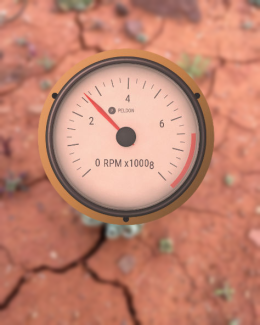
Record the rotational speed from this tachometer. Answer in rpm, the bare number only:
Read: 2625
